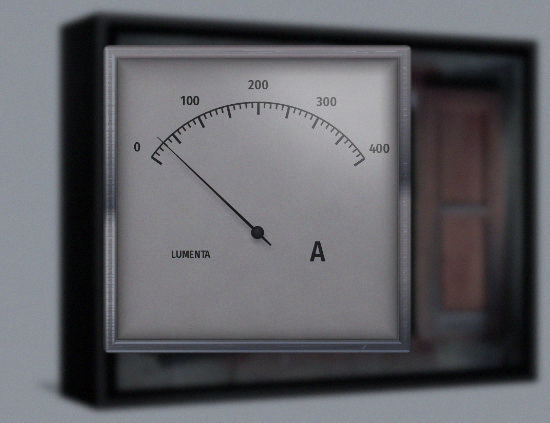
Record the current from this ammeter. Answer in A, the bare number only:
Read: 30
